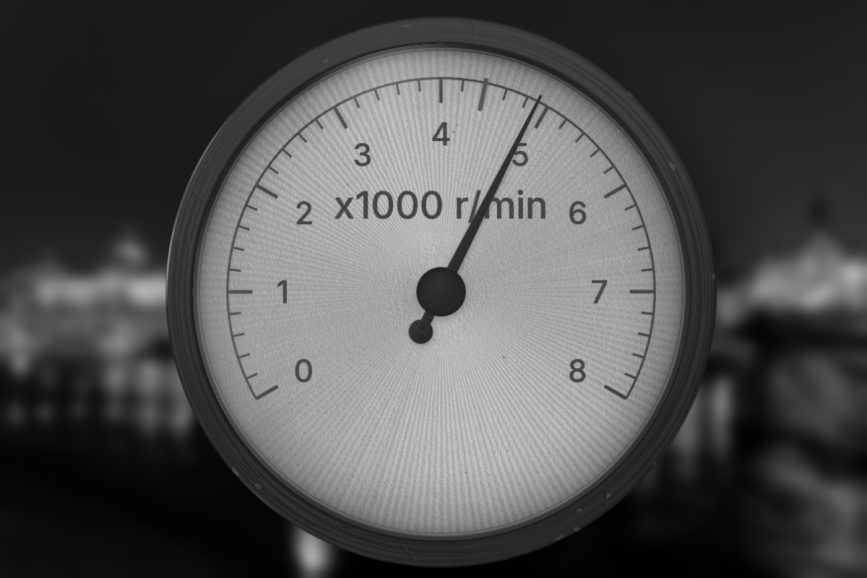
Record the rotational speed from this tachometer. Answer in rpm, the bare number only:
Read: 4900
